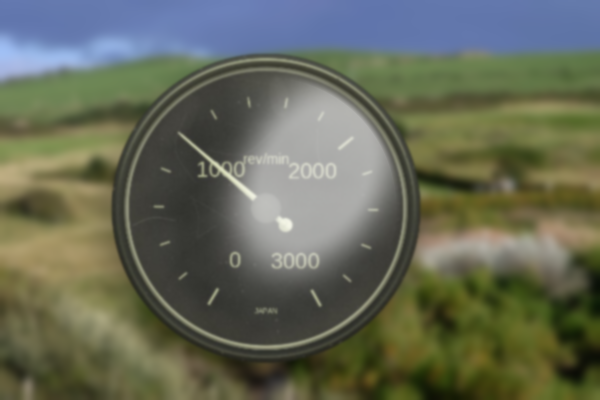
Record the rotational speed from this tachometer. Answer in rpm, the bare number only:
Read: 1000
